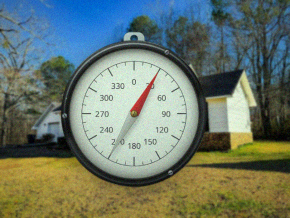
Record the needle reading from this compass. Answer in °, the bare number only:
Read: 30
